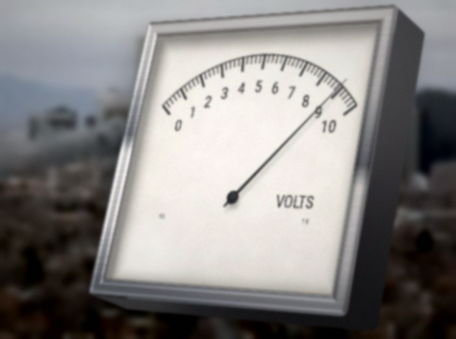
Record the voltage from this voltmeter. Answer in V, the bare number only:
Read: 9
